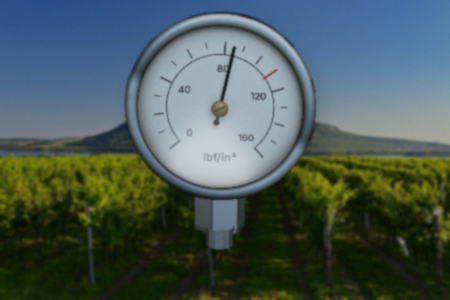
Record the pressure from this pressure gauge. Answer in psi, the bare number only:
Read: 85
